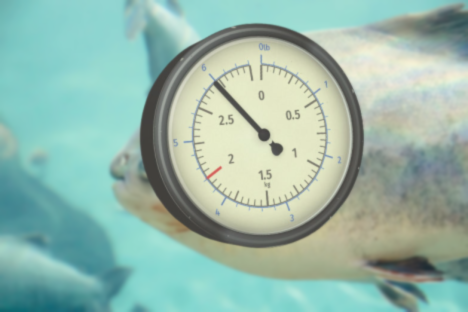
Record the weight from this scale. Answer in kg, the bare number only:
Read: 2.7
